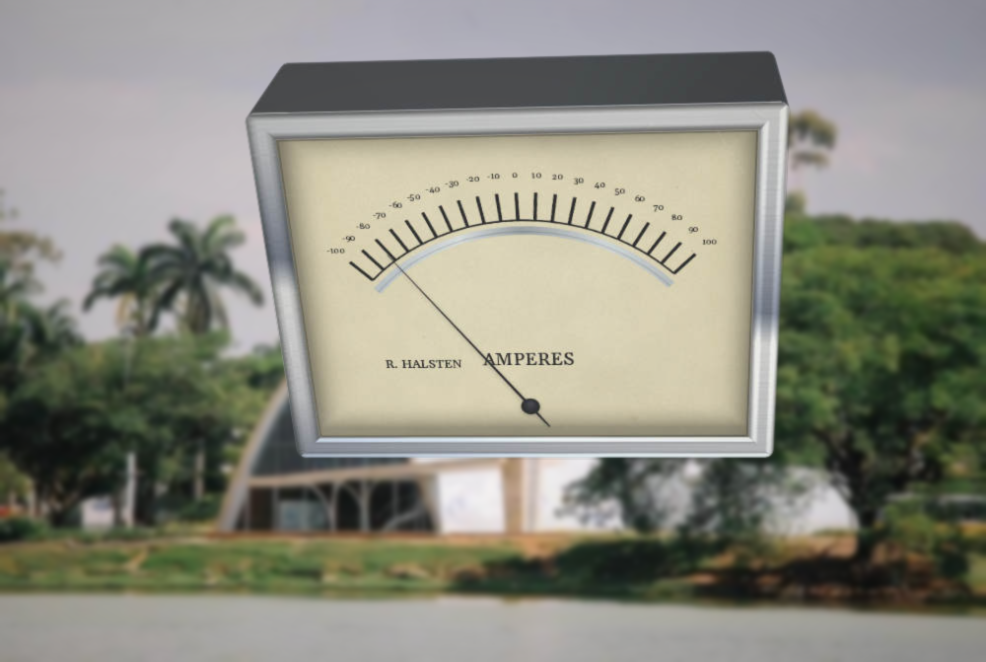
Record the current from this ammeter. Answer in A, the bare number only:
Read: -80
